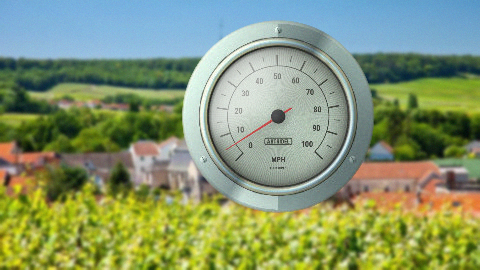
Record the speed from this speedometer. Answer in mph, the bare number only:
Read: 5
